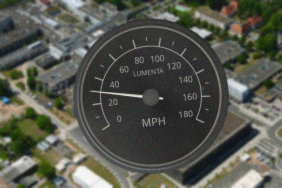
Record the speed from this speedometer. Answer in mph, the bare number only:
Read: 30
